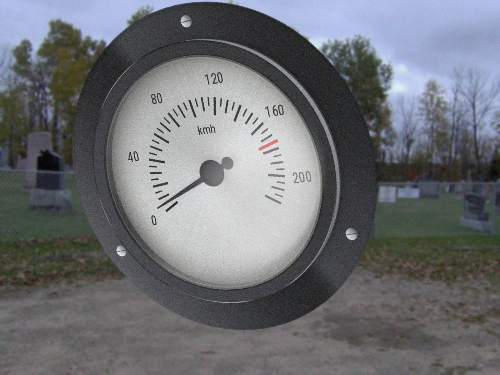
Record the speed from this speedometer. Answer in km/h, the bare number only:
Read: 5
